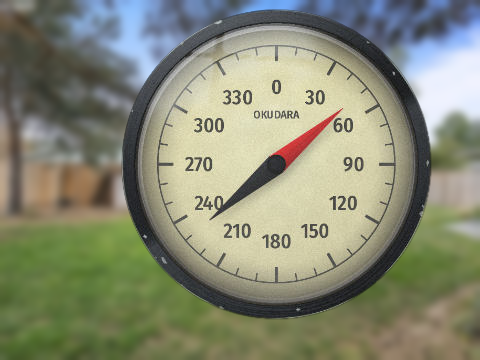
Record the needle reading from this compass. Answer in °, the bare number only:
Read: 50
